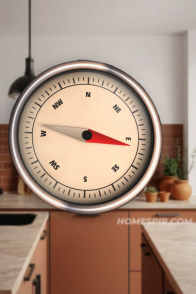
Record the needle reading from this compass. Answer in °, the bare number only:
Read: 100
